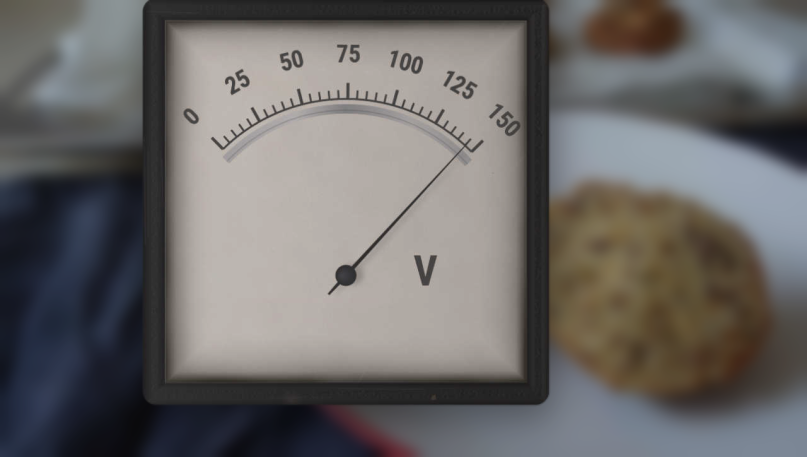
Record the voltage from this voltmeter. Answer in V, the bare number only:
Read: 145
